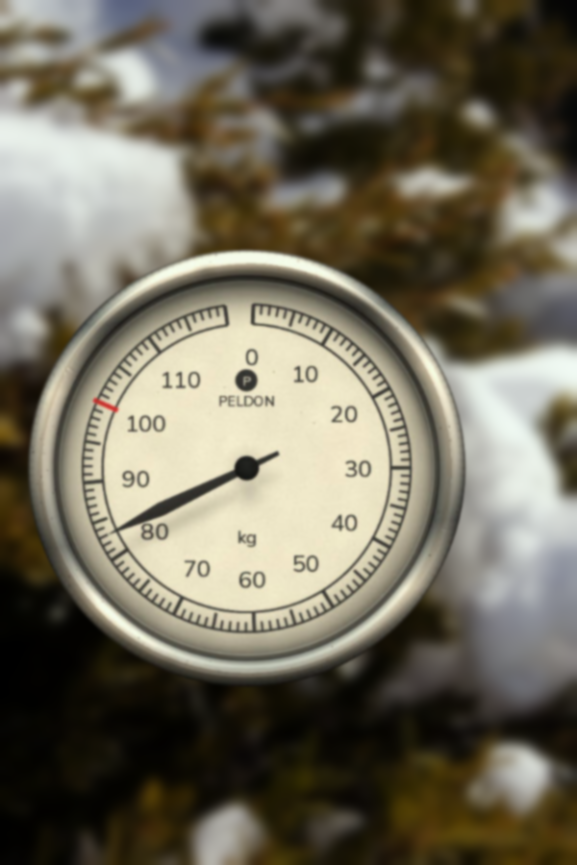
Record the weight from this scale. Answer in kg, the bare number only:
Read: 83
